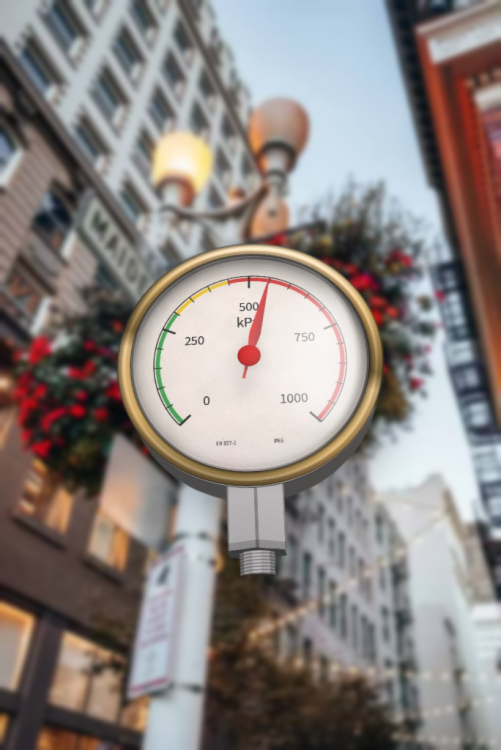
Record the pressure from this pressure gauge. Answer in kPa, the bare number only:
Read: 550
